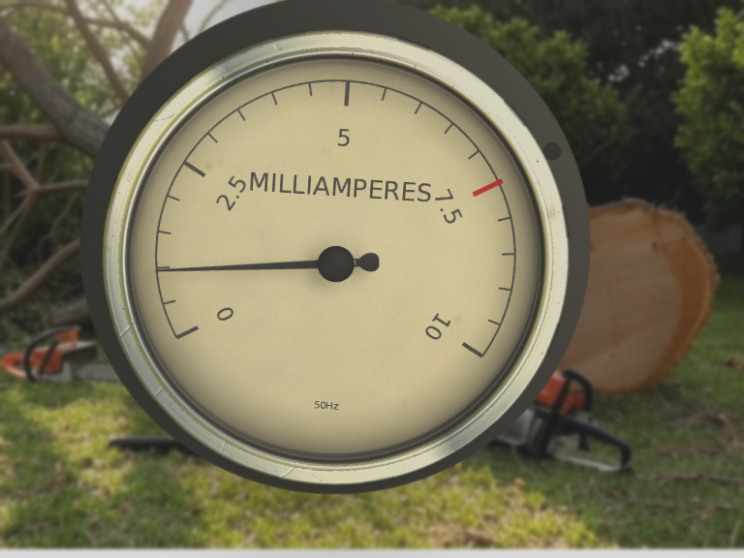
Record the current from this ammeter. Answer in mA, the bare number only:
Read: 1
